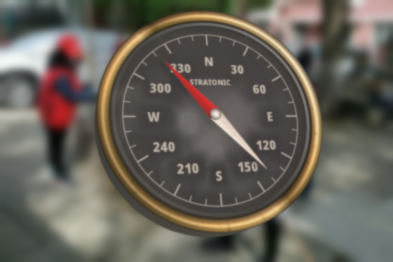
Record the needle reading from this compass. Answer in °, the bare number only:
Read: 320
